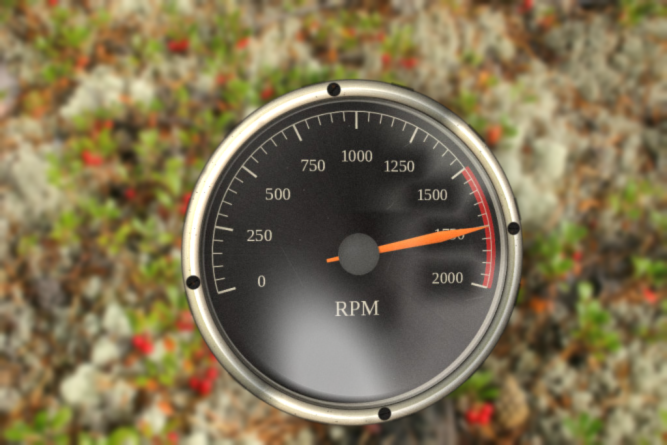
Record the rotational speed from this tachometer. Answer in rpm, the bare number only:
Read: 1750
